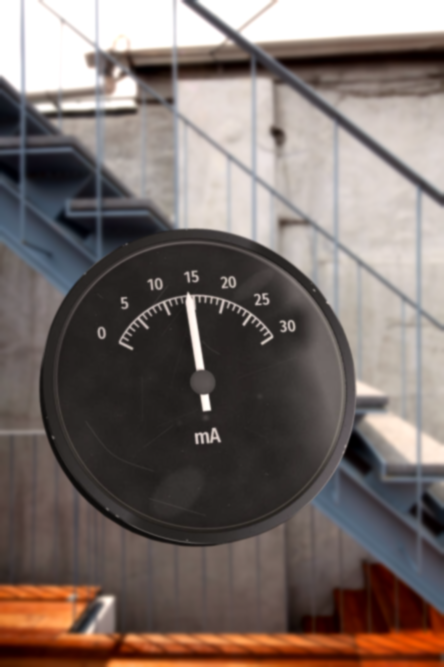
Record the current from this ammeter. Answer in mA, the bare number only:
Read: 14
